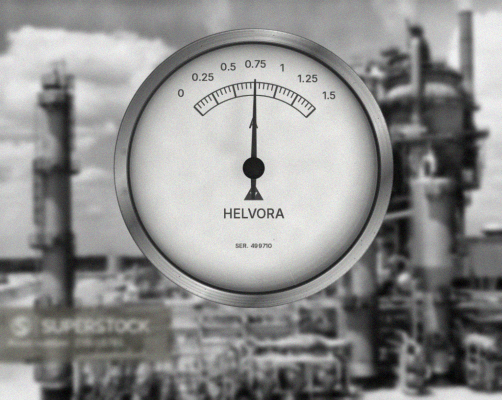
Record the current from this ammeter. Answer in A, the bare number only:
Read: 0.75
